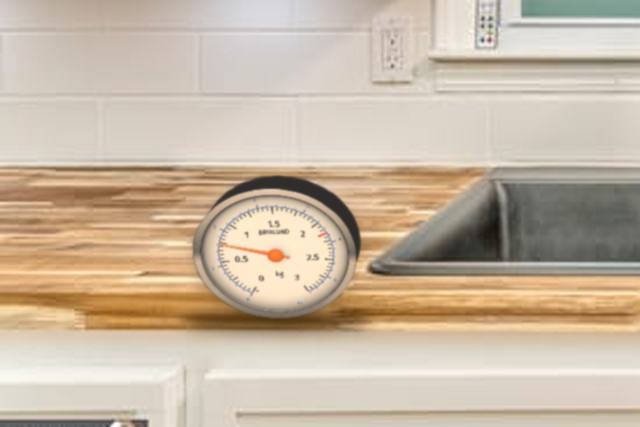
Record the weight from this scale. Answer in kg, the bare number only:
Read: 0.75
